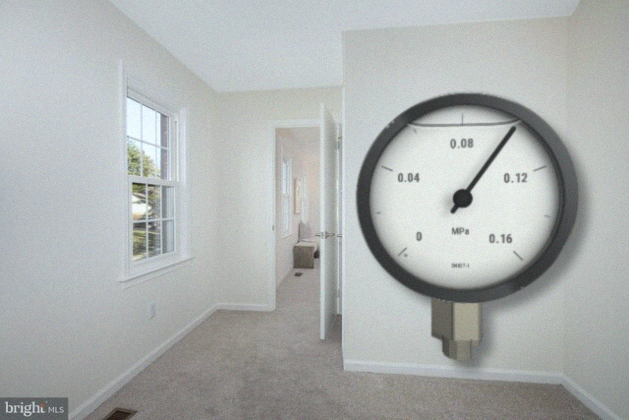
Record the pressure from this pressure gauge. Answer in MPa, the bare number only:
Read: 0.1
